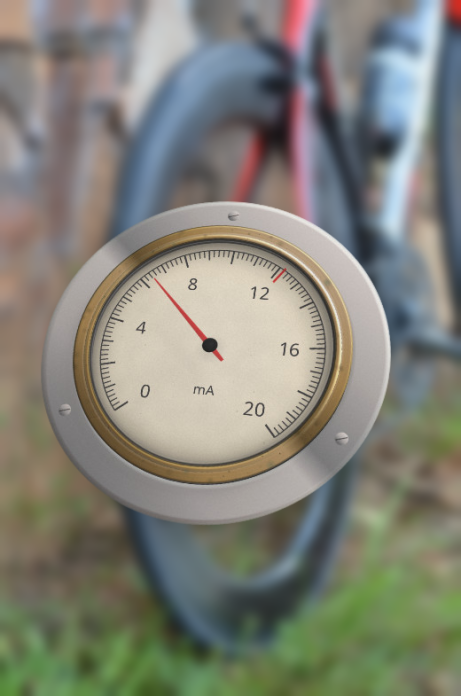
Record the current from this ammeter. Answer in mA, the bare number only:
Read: 6.4
